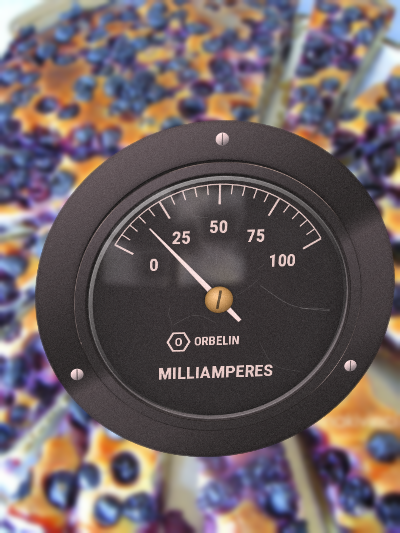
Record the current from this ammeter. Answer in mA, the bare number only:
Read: 15
